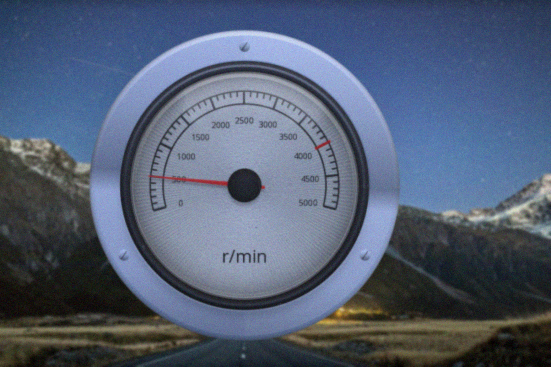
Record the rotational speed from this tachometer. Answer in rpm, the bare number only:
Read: 500
